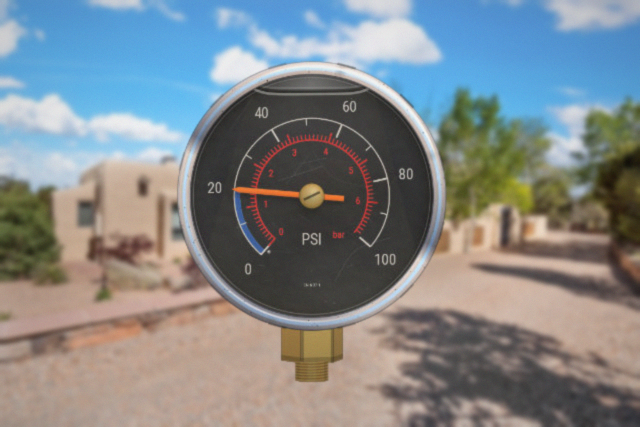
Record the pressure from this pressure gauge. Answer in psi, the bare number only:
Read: 20
